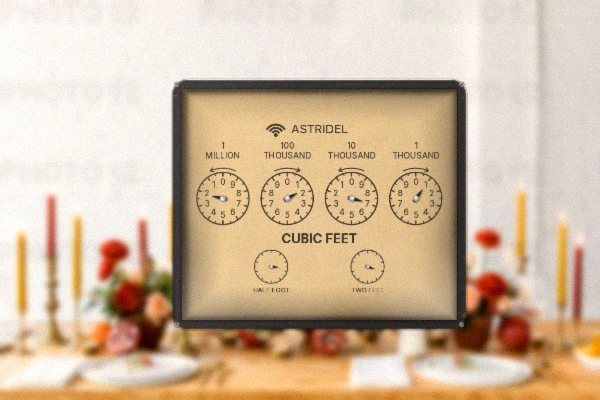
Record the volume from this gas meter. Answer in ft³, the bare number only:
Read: 217100
